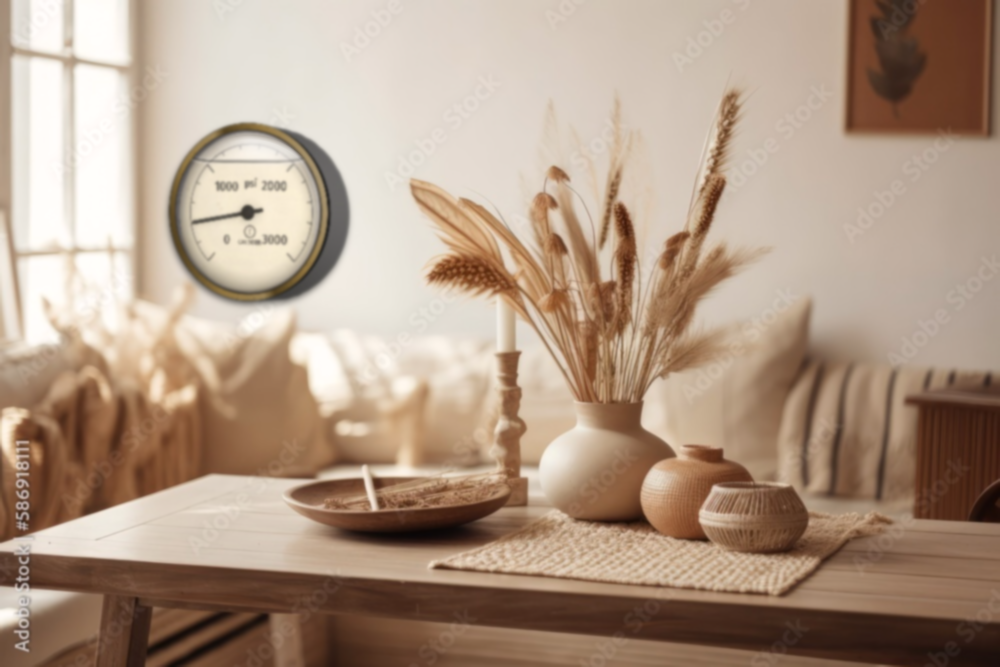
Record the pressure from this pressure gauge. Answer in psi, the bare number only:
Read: 400
